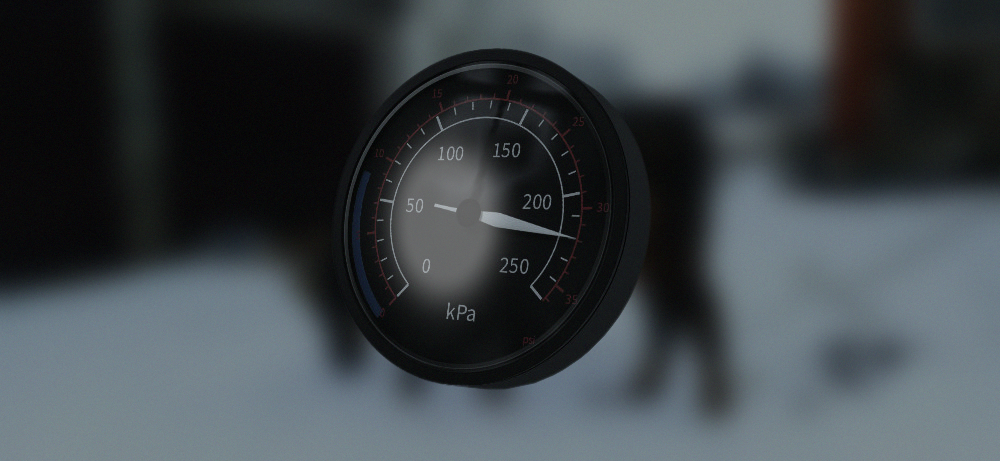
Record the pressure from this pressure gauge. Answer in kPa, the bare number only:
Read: 220
